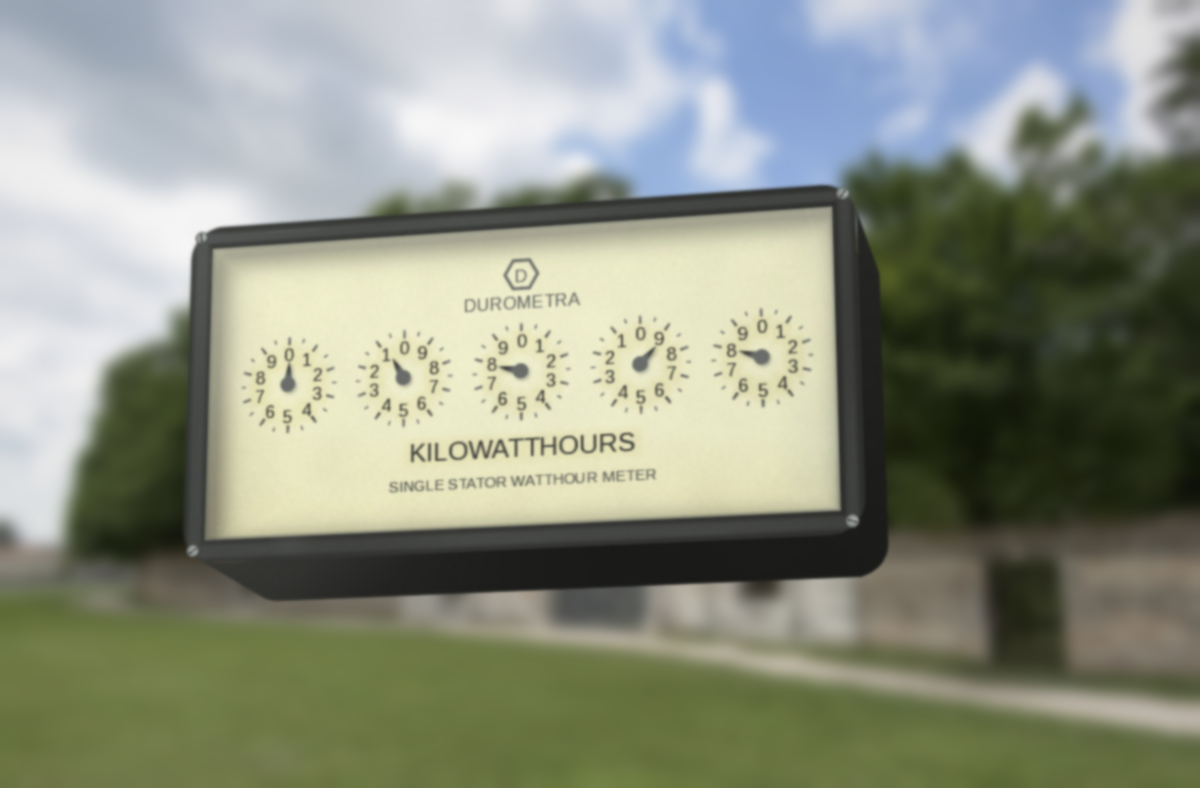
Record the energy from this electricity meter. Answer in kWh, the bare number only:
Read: 788
